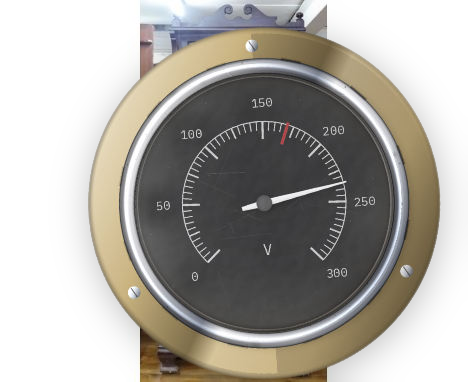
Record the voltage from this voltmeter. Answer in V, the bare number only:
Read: 235
